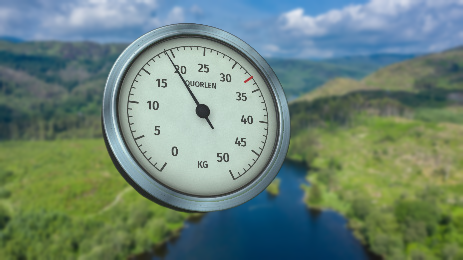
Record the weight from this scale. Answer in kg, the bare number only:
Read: 19
